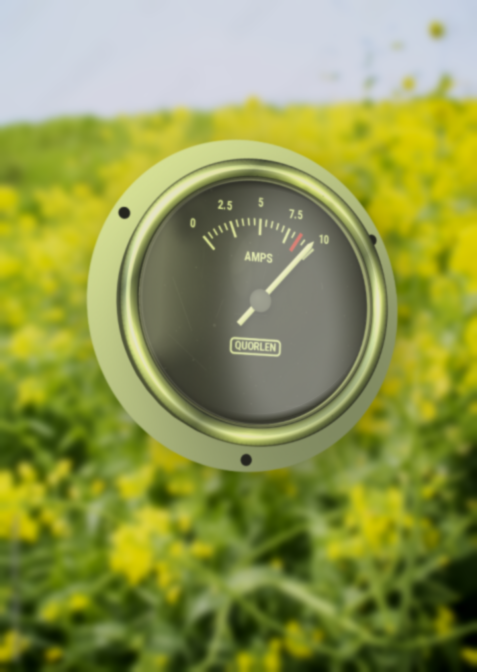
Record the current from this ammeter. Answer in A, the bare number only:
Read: 9.5
